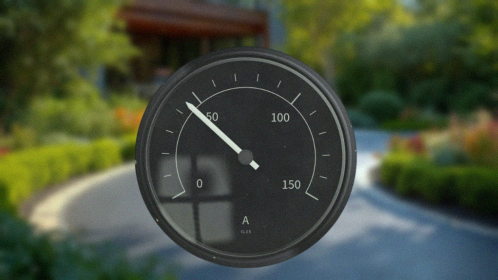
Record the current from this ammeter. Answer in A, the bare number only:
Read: 45
